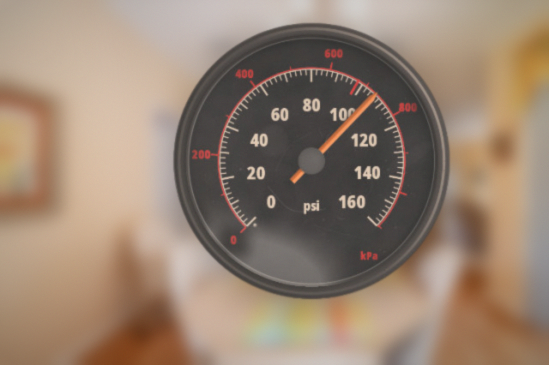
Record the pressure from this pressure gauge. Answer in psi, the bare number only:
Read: 106
